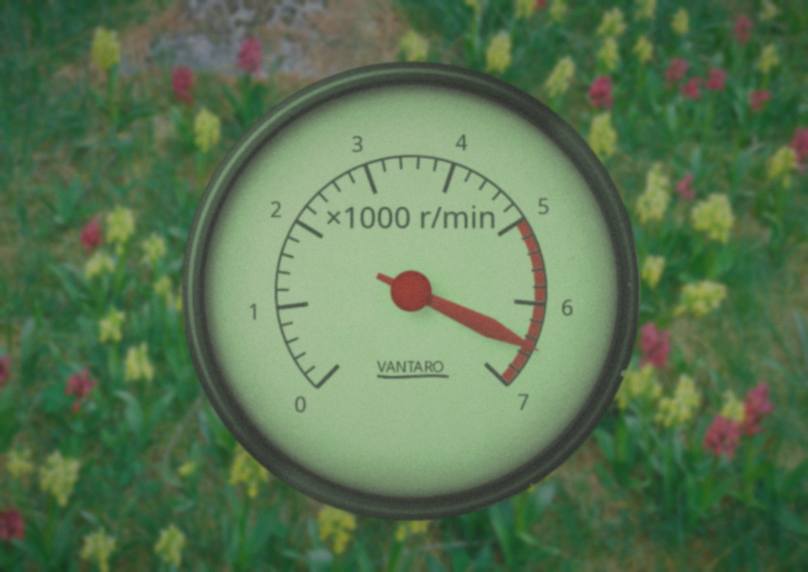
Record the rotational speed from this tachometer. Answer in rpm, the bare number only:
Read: 6500
